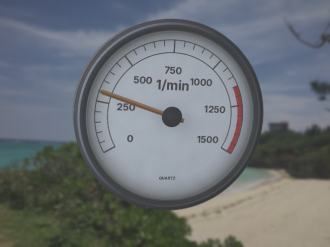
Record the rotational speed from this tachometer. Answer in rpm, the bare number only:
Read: 300
